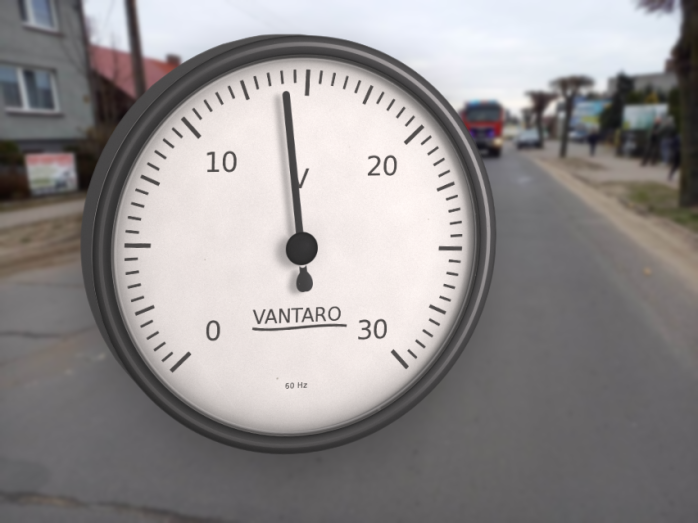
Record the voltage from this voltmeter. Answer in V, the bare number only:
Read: 14
